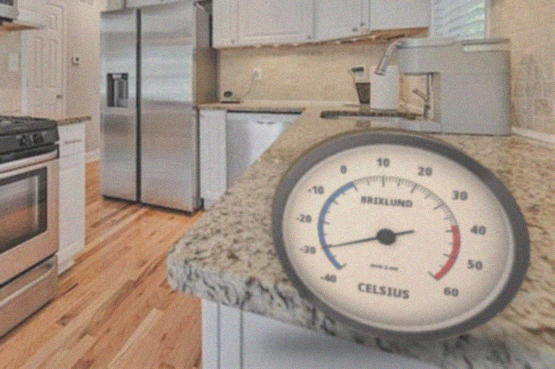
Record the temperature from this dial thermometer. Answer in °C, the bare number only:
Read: -30
